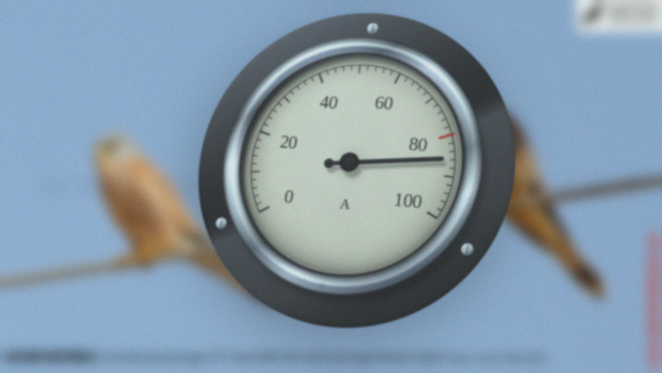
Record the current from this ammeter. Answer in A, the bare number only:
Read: 86
